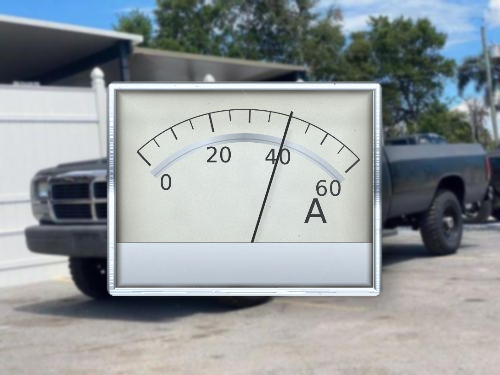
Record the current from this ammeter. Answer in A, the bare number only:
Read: 40
